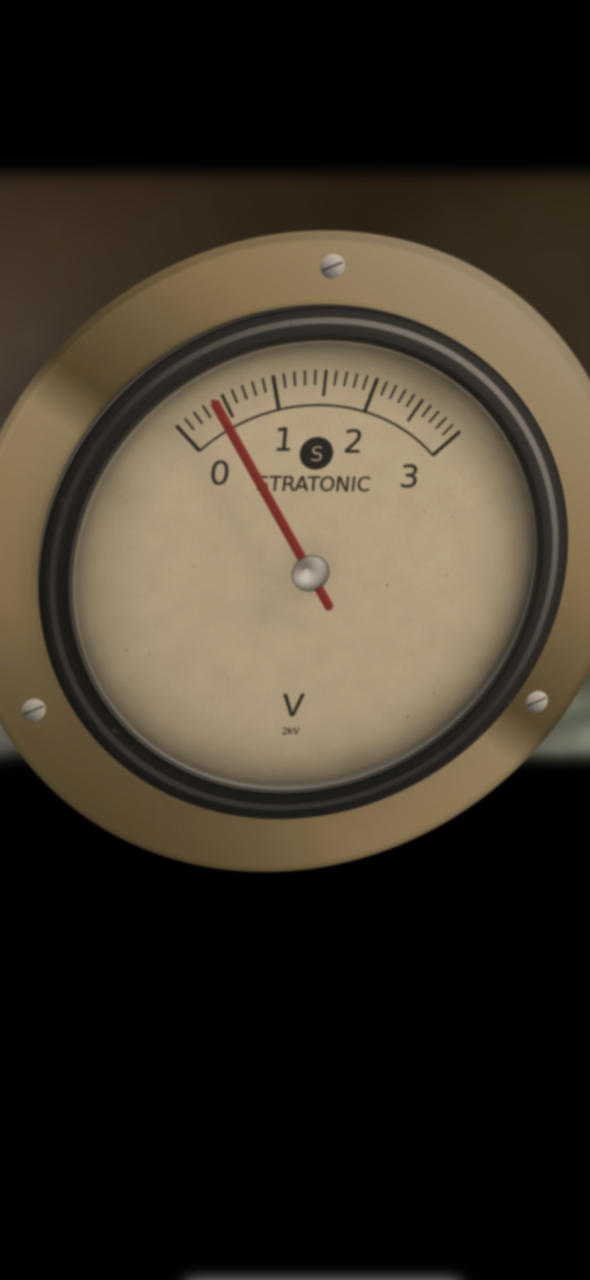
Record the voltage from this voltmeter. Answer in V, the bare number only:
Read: 0.4
